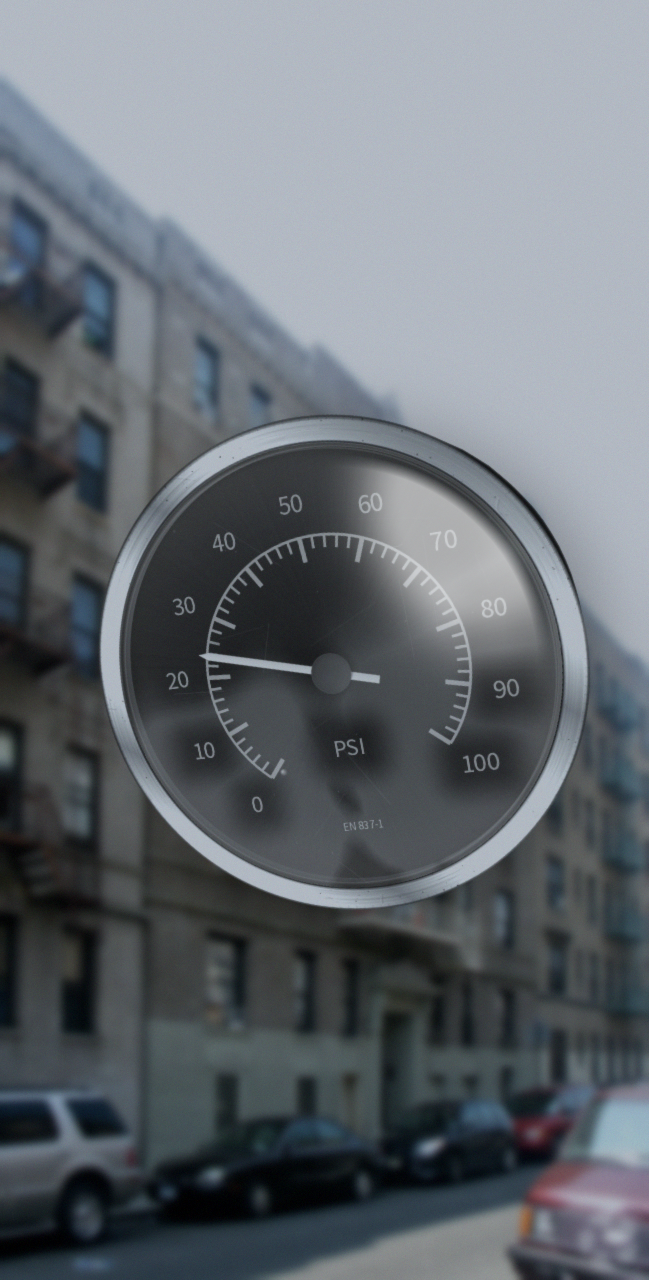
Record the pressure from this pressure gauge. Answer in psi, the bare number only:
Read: 24
